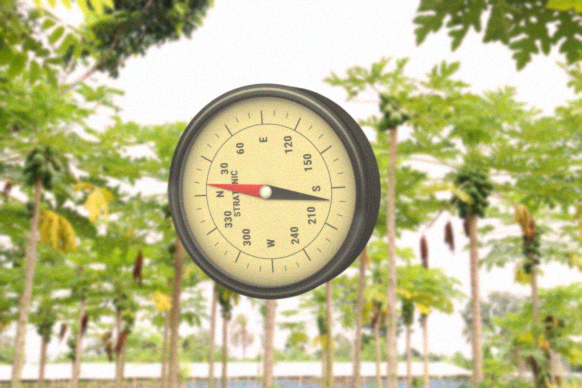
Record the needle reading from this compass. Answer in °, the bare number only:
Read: 10
